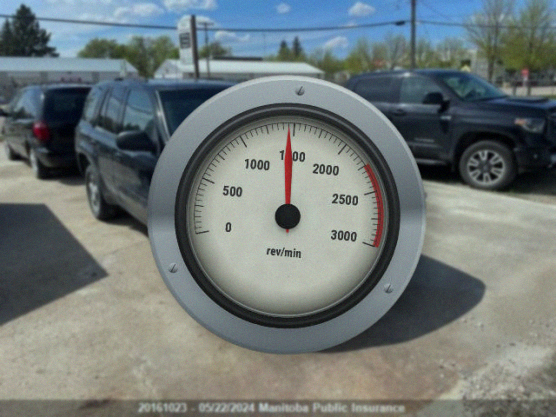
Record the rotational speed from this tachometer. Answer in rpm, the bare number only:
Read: 1450
